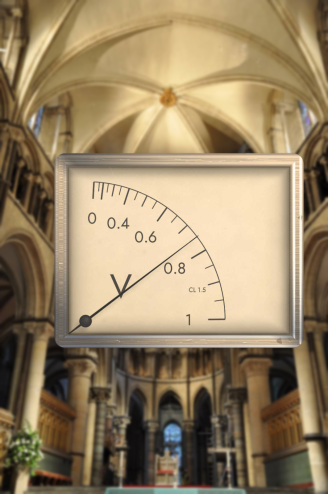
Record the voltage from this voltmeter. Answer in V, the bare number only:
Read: 0.75
